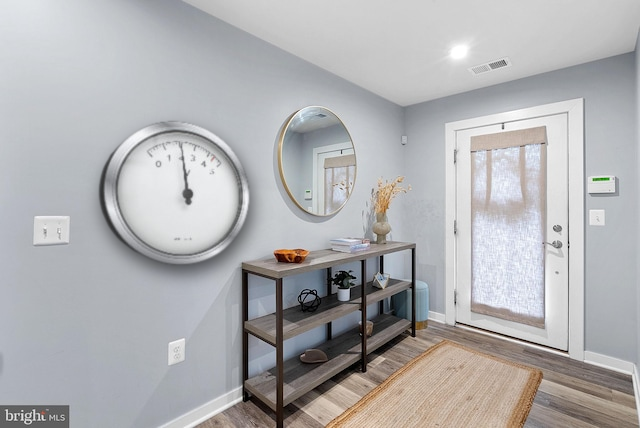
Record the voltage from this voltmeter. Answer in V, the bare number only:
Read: 2
